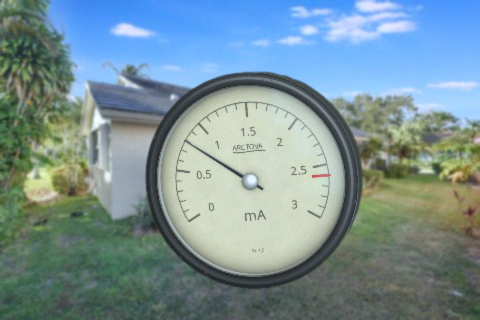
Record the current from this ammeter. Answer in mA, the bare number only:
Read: 0.8
